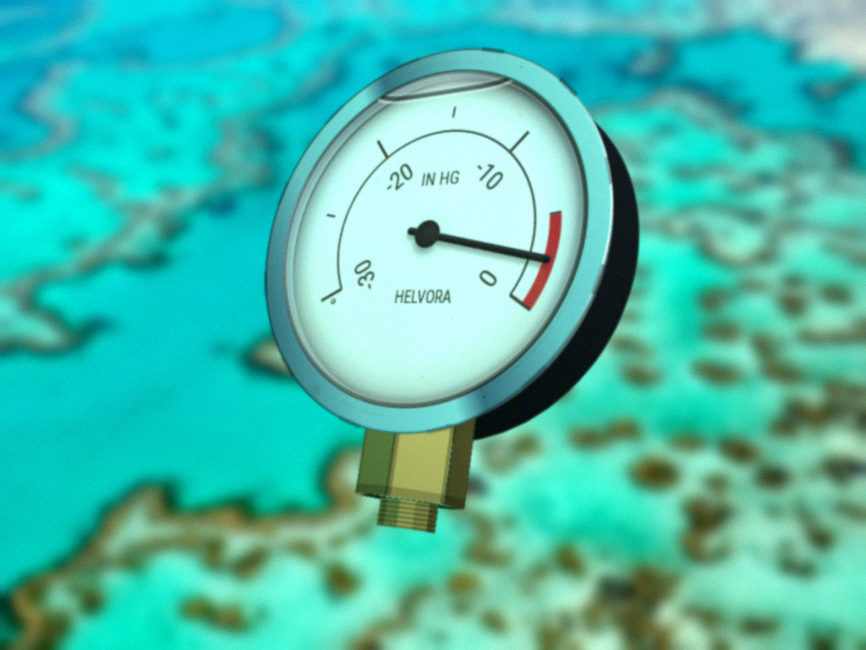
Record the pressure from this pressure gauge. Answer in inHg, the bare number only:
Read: -2.5
